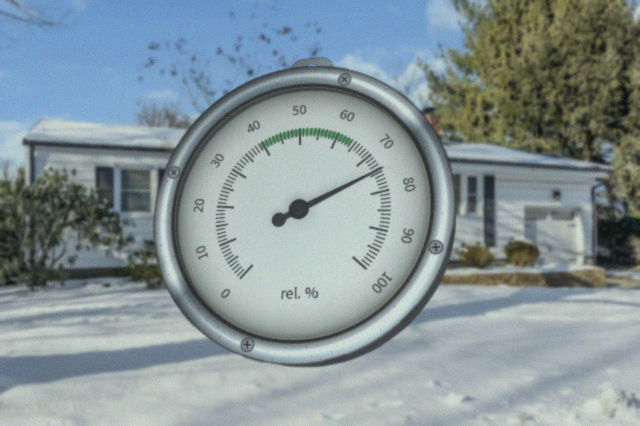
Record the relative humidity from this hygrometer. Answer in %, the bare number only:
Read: 75
